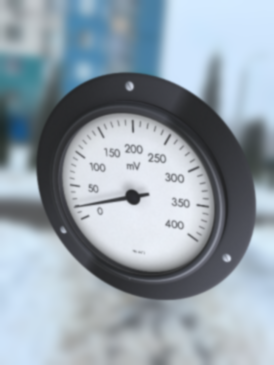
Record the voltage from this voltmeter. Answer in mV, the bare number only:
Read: 20
